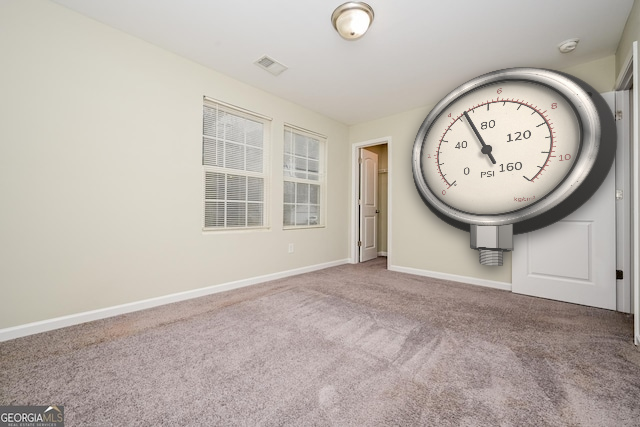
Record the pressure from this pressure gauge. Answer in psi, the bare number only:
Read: 65
